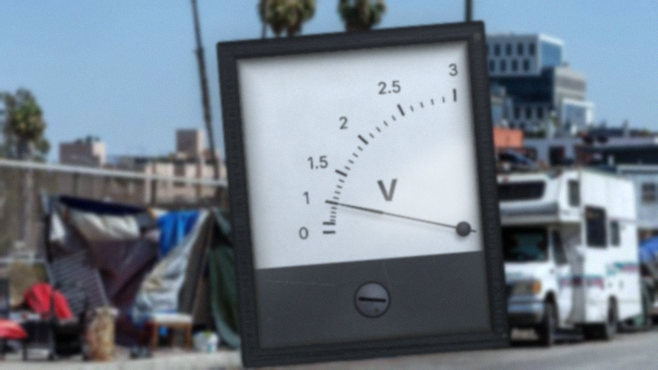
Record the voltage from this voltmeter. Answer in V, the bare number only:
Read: 1
